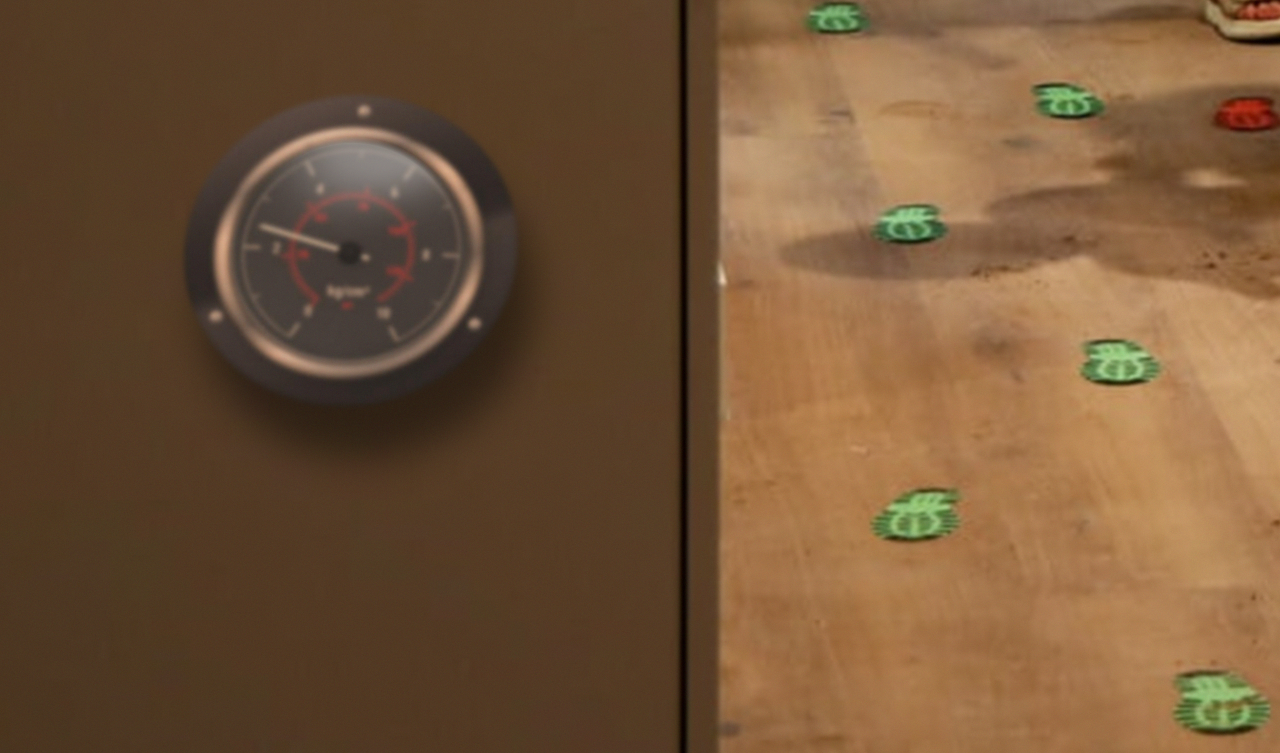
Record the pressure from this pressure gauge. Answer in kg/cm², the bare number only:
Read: 2.5
